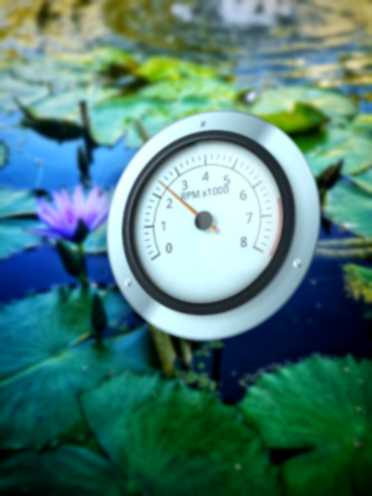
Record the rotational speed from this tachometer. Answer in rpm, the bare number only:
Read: 2400
